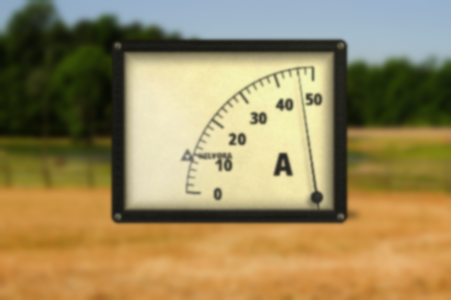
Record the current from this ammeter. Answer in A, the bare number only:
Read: 46
